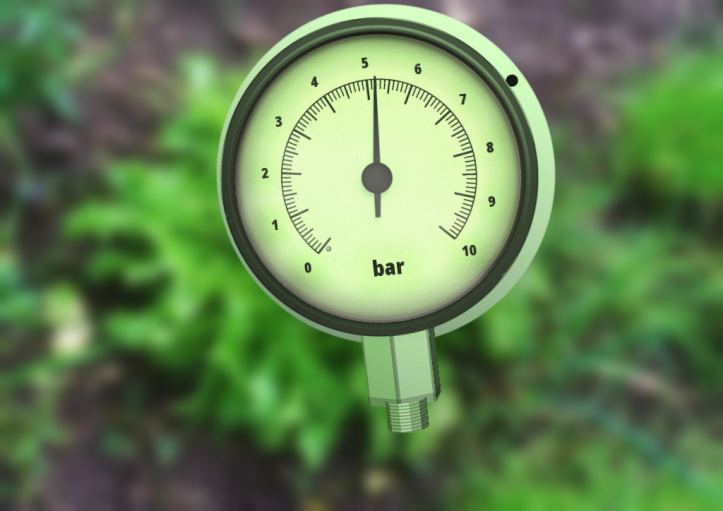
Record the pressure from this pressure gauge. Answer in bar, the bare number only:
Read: 5.2
